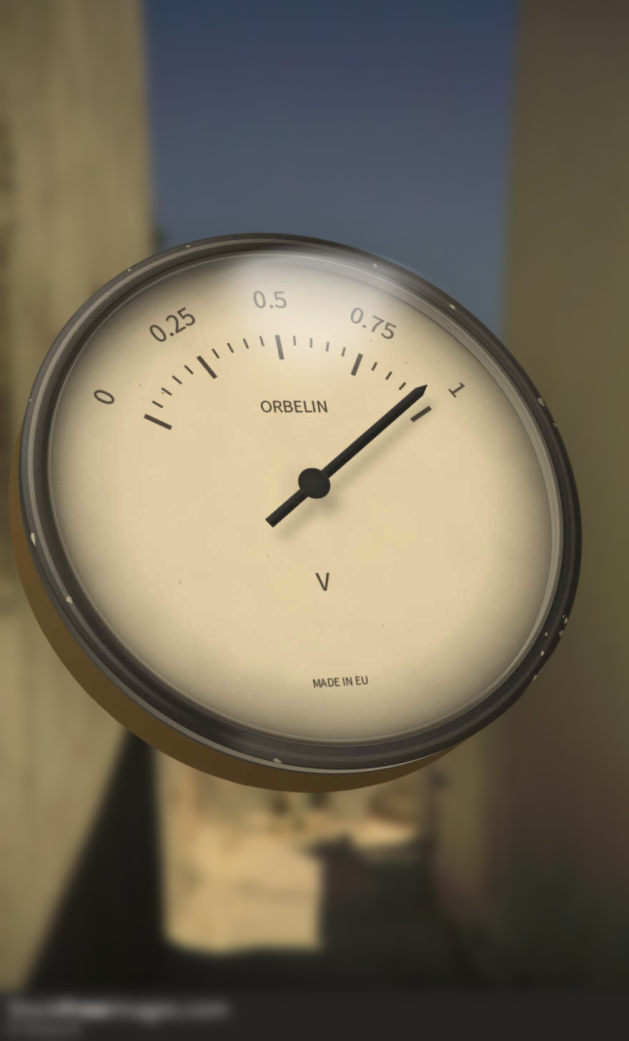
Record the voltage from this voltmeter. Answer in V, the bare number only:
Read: 0.95
